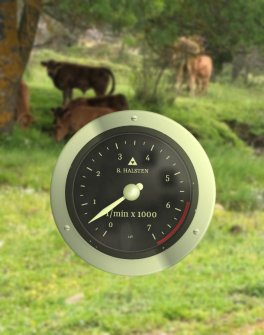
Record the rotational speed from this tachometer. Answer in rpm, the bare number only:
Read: 500
